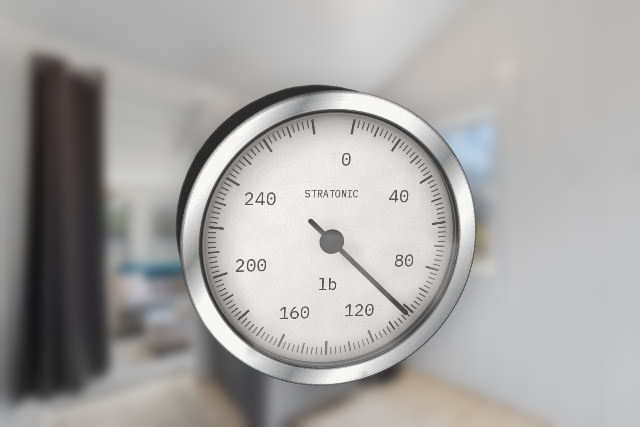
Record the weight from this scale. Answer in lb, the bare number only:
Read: 102
